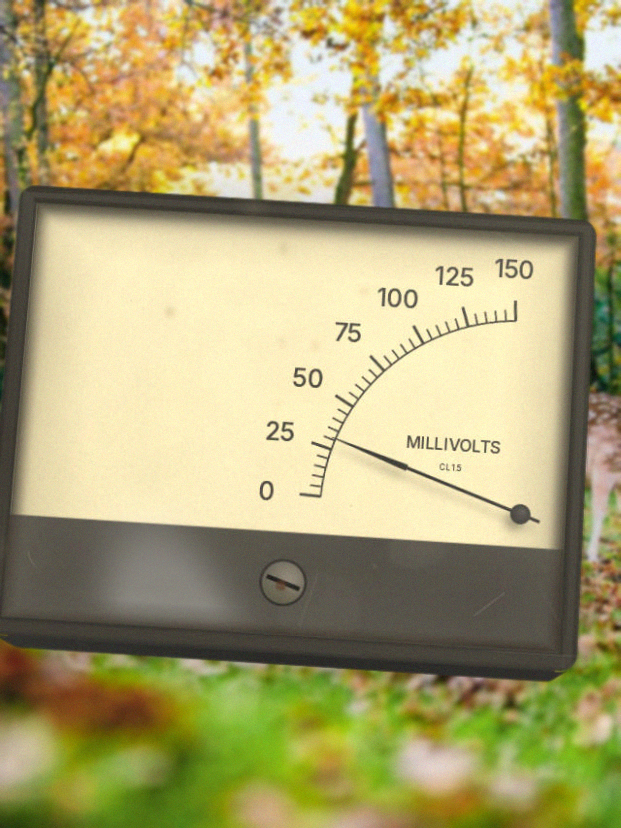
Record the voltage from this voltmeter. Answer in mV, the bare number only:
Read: 30
